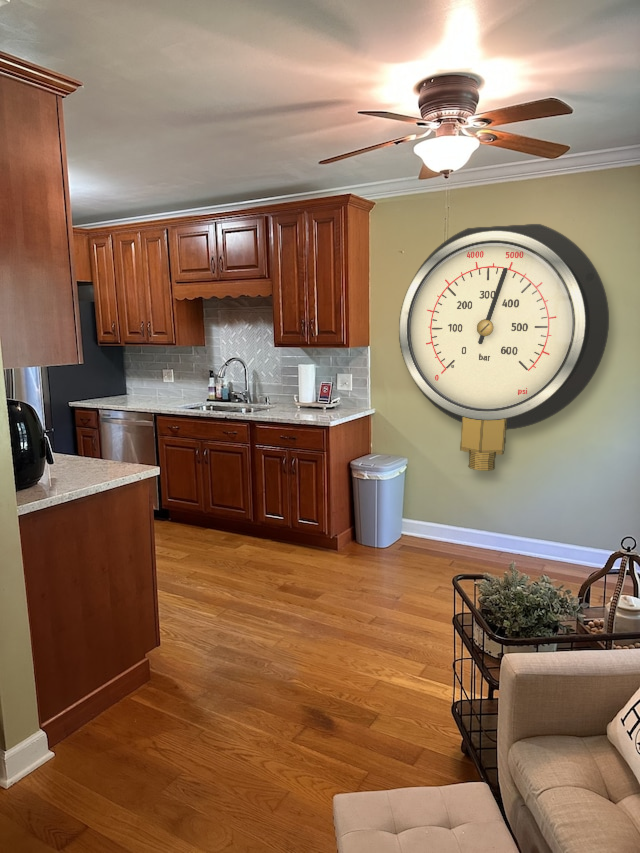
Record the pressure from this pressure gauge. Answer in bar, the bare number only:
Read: 340
